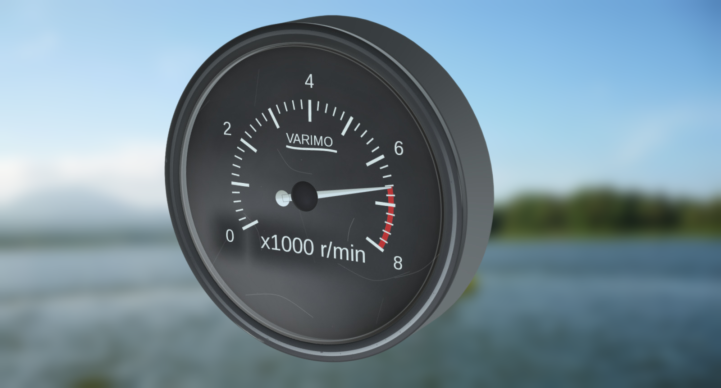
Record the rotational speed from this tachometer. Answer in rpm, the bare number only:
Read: 6600
